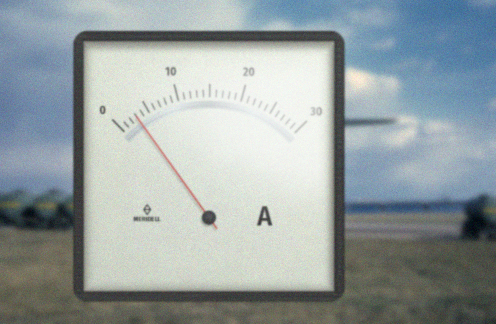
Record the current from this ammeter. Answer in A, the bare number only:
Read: 3
